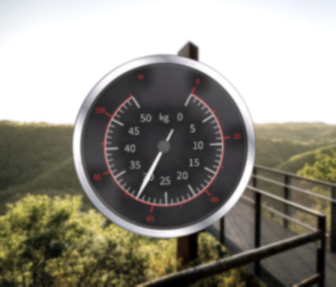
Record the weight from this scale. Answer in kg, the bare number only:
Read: 30
